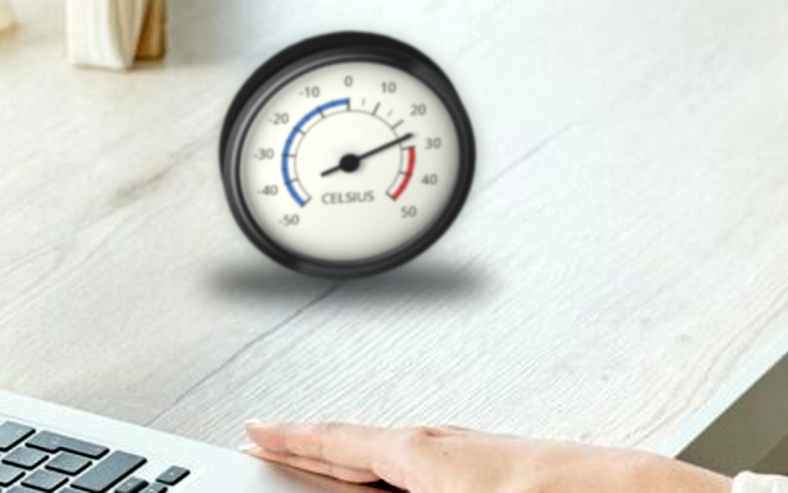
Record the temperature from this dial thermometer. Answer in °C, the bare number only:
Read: 25
